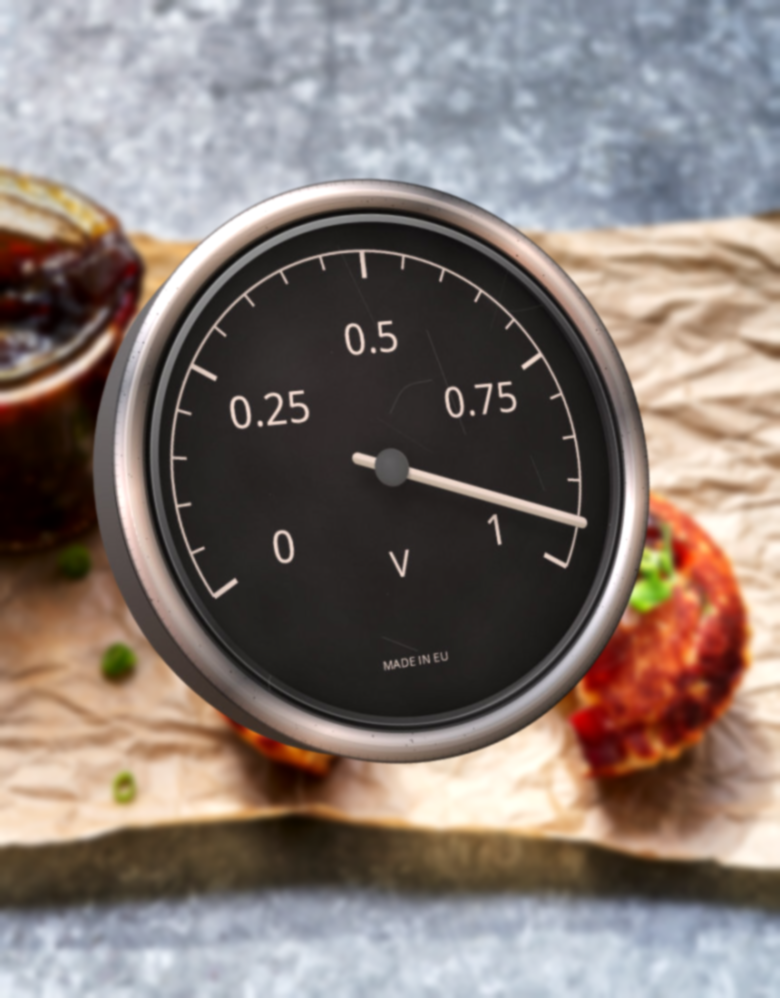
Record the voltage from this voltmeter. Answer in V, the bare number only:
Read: 0.95
